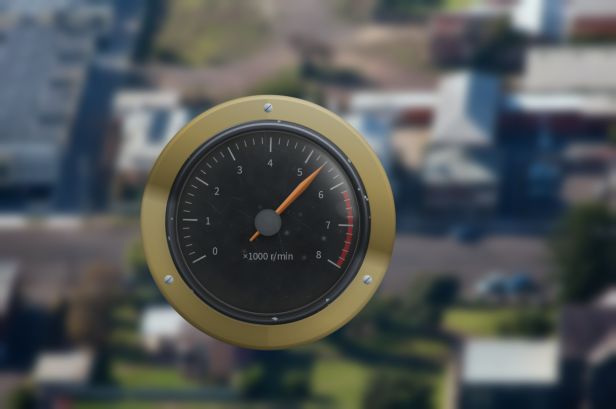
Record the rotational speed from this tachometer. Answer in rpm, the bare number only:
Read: 5400
